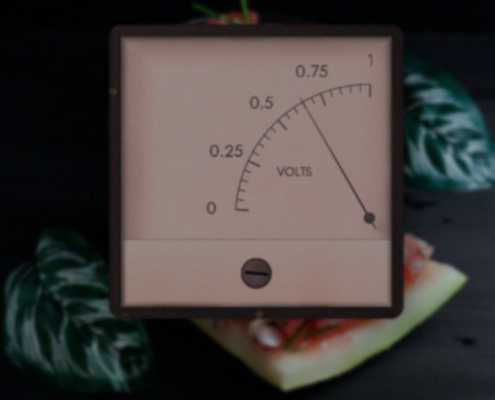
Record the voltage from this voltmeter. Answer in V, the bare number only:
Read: 0.65
